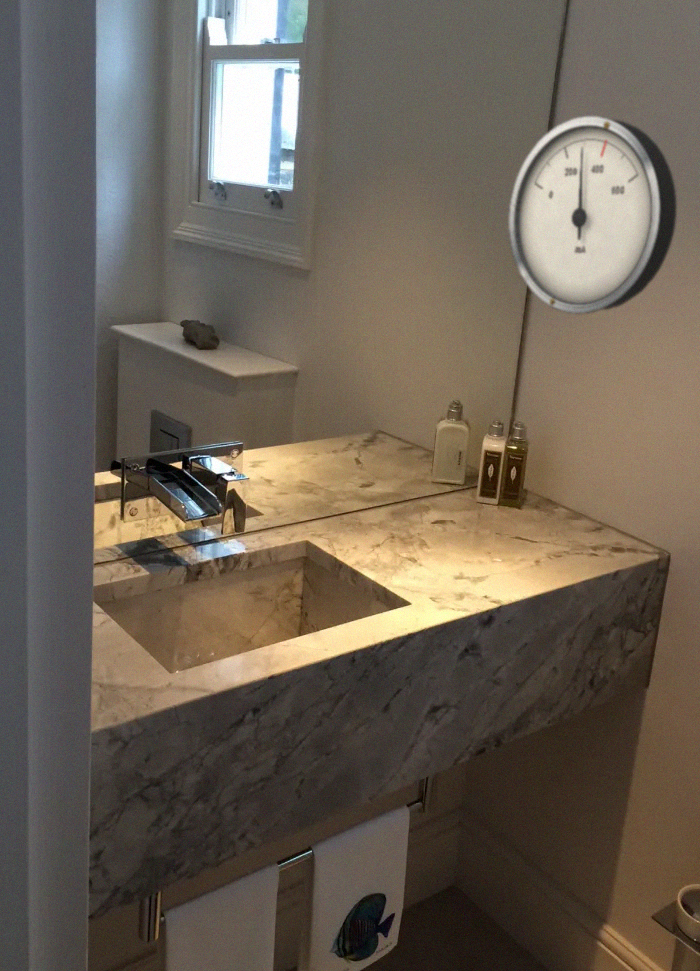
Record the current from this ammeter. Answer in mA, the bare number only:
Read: 300
